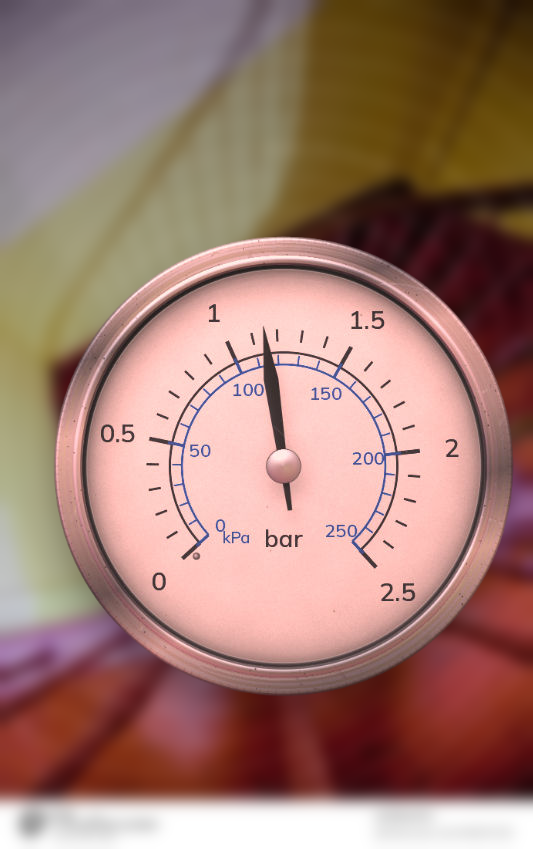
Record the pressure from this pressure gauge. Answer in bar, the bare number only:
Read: 1.15
